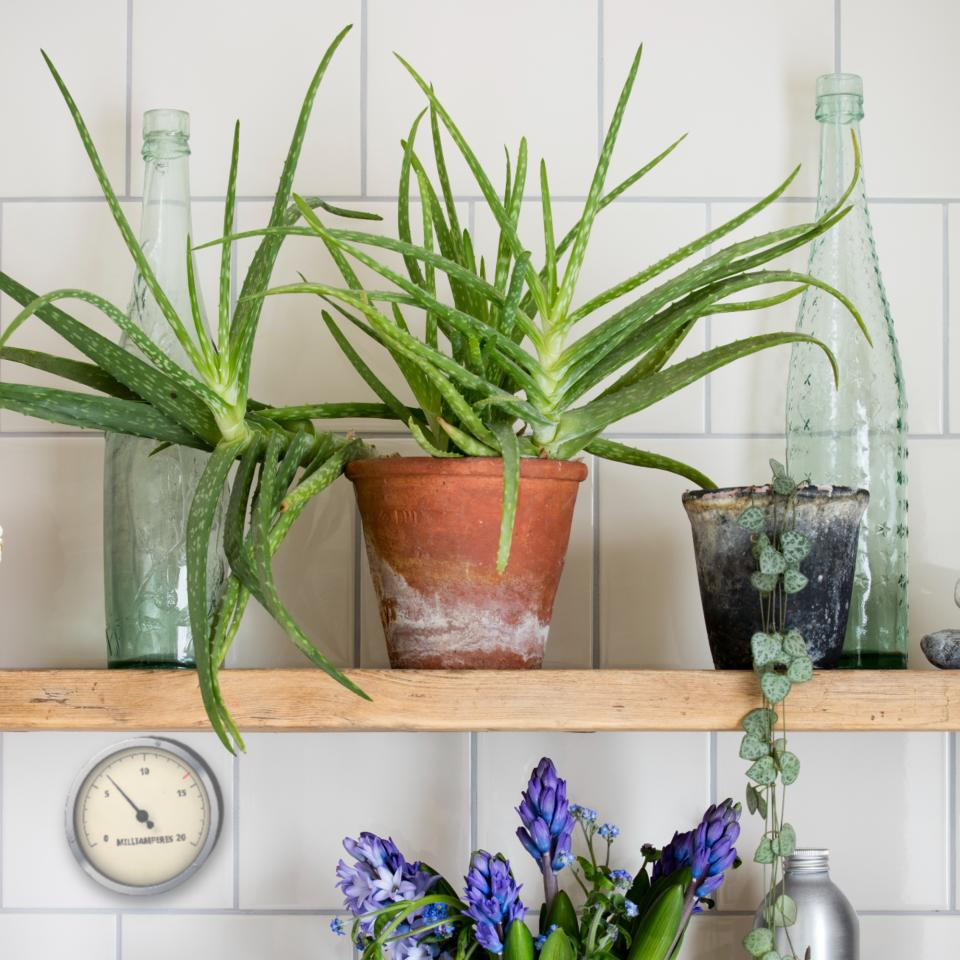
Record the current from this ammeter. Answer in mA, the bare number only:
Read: 6.5
